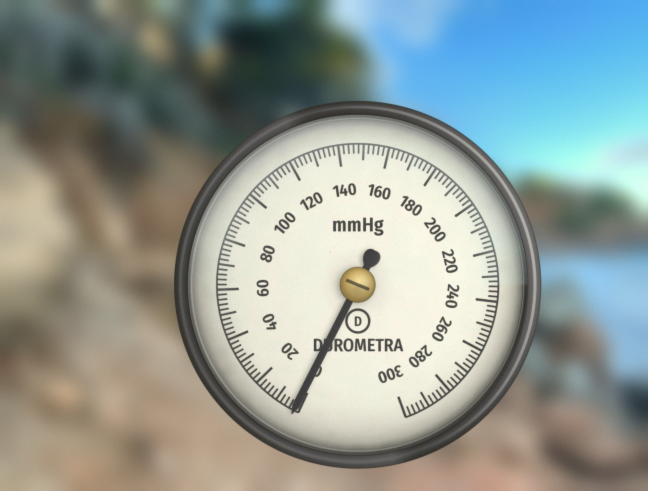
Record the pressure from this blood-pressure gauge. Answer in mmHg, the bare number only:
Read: 2
